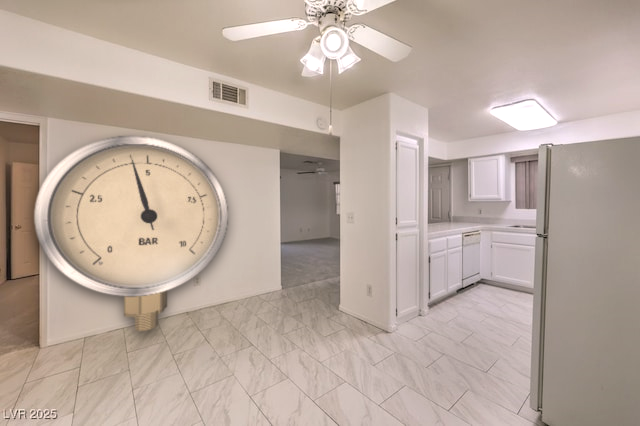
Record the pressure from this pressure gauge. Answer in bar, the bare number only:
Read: 4.5
